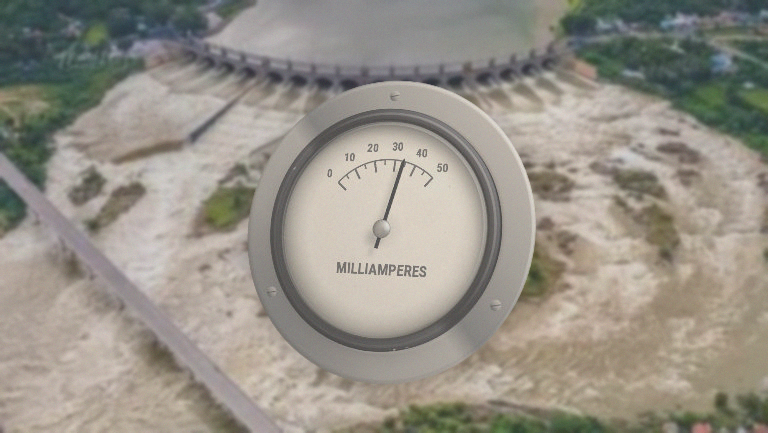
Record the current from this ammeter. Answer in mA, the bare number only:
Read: 35
